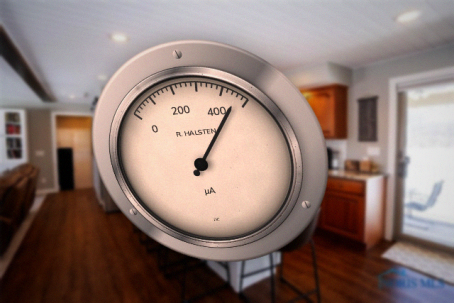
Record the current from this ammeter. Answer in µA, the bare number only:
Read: 460
